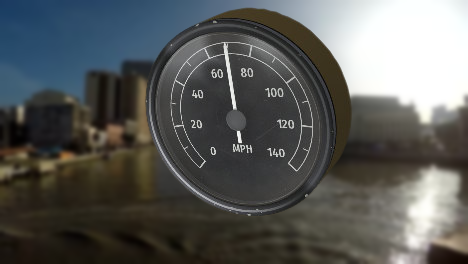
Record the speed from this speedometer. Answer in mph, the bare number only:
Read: 70
